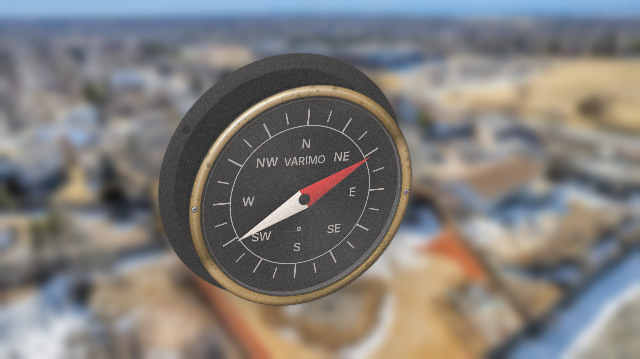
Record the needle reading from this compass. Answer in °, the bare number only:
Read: 60
